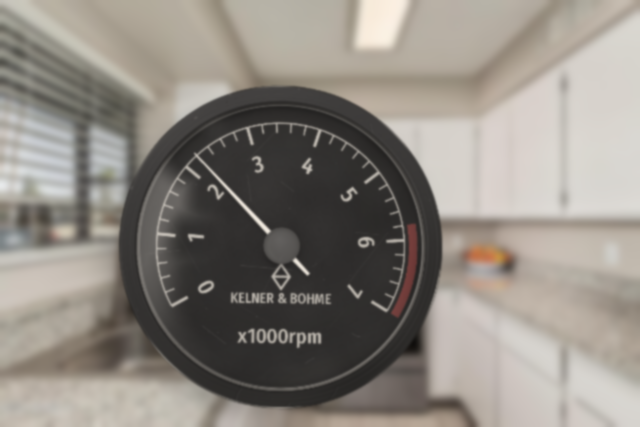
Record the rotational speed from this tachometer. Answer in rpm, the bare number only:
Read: 2200
